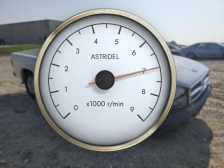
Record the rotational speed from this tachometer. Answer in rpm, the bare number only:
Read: 7000
